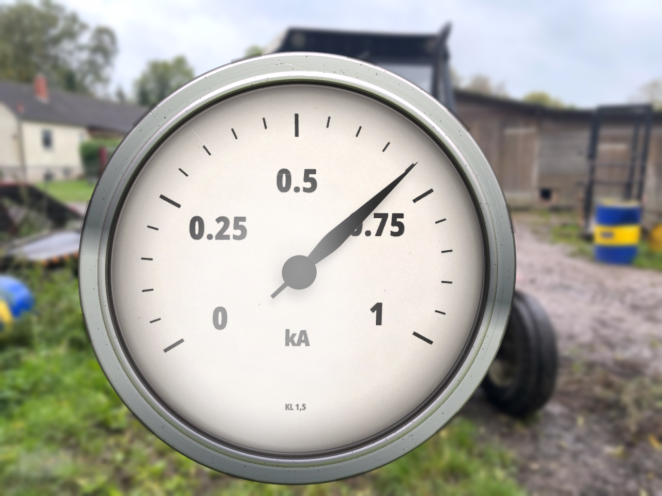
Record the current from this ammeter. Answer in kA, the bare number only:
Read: 0.7
